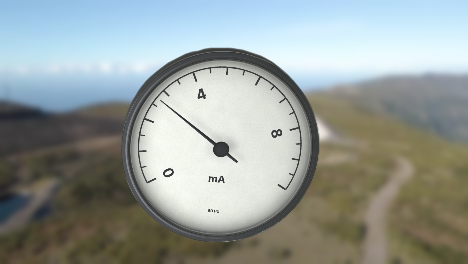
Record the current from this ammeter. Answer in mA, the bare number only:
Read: 2.75
